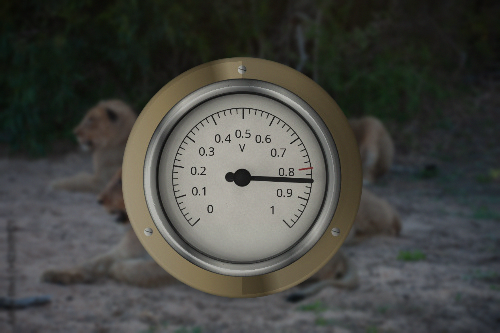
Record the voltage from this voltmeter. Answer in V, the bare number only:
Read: 0.84
